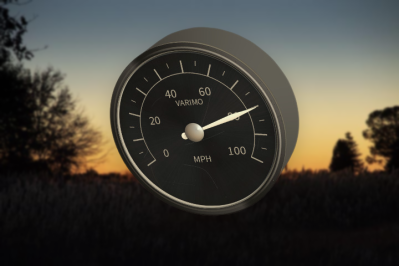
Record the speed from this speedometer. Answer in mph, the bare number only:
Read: 80
